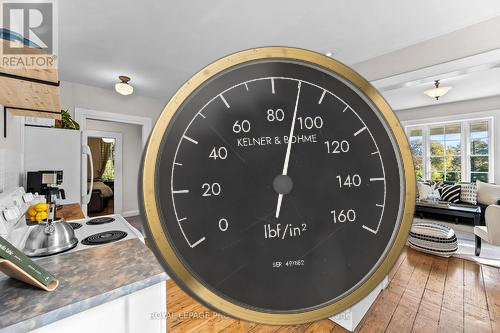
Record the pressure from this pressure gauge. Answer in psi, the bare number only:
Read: 90
